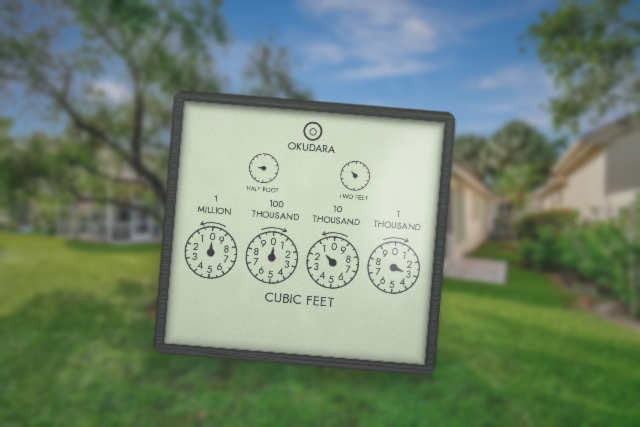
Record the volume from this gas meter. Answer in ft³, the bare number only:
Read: 1300
